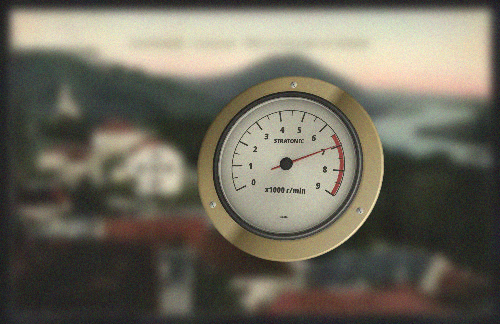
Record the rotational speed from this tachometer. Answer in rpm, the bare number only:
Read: 7000
